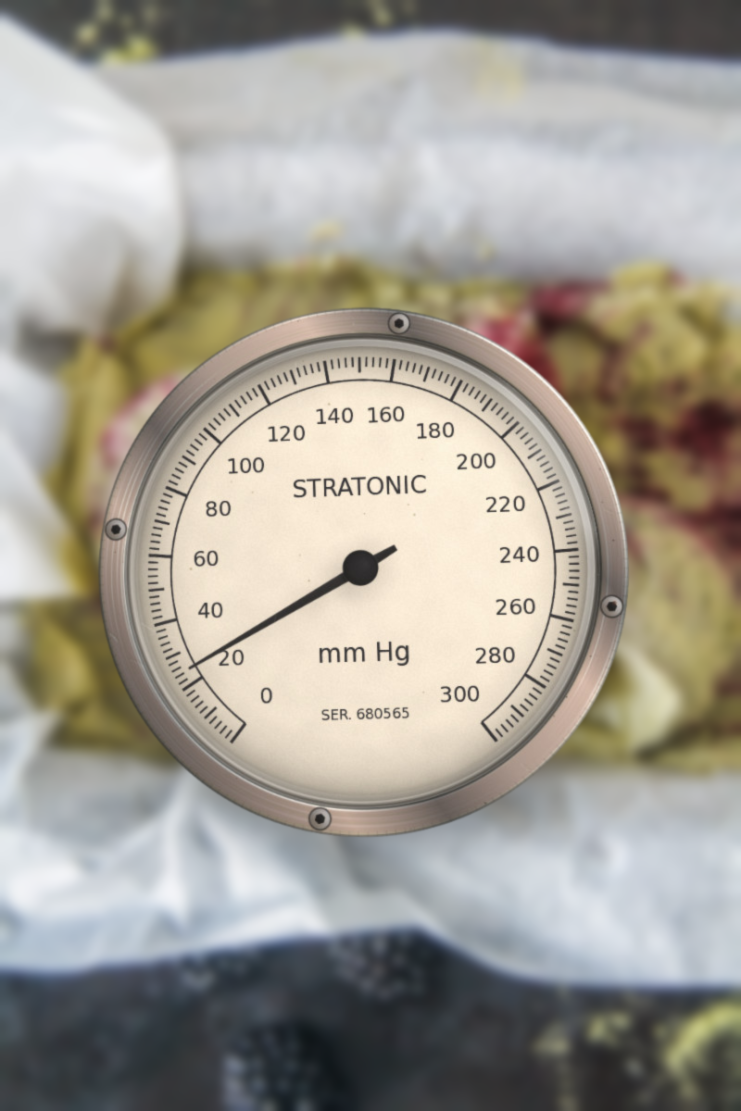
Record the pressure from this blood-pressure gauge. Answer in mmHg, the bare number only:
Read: 24
